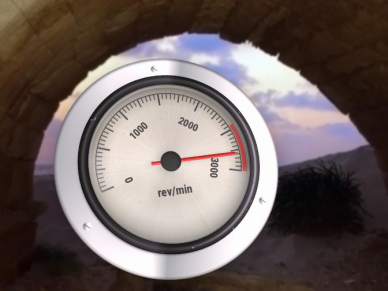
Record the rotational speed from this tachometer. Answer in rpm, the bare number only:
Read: 2800
